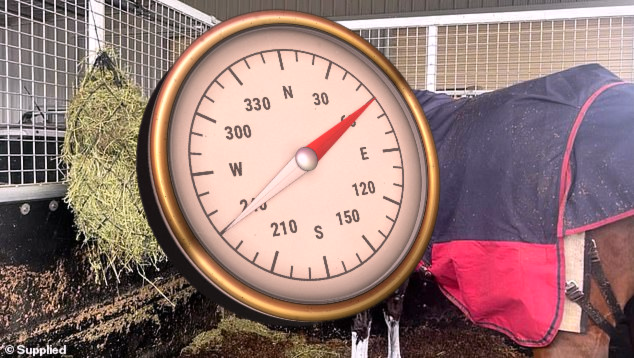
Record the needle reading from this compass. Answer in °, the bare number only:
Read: 60
